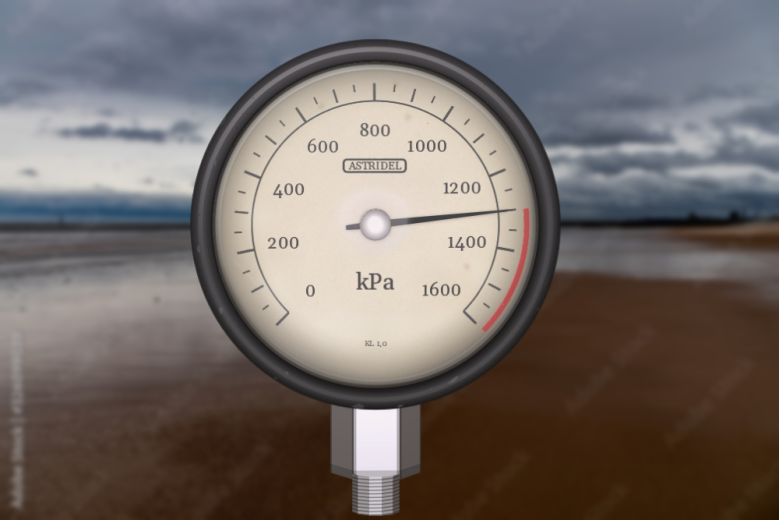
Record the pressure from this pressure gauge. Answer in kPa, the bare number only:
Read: 1300
